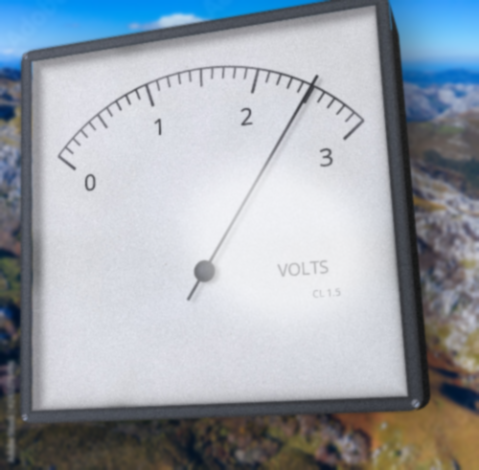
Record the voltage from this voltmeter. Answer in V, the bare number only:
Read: 2.5
